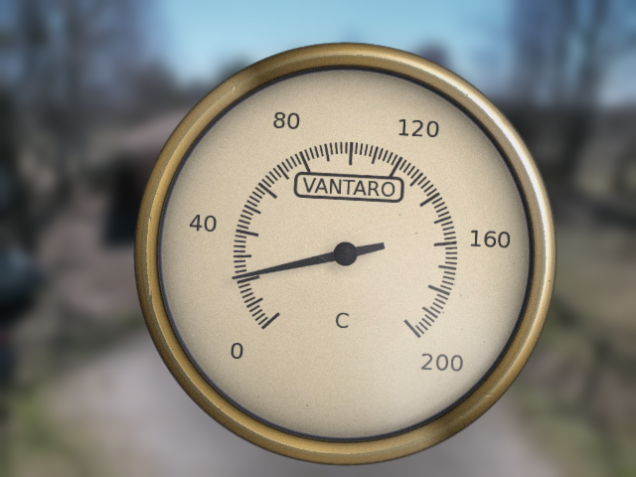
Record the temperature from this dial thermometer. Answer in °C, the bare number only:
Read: 22
